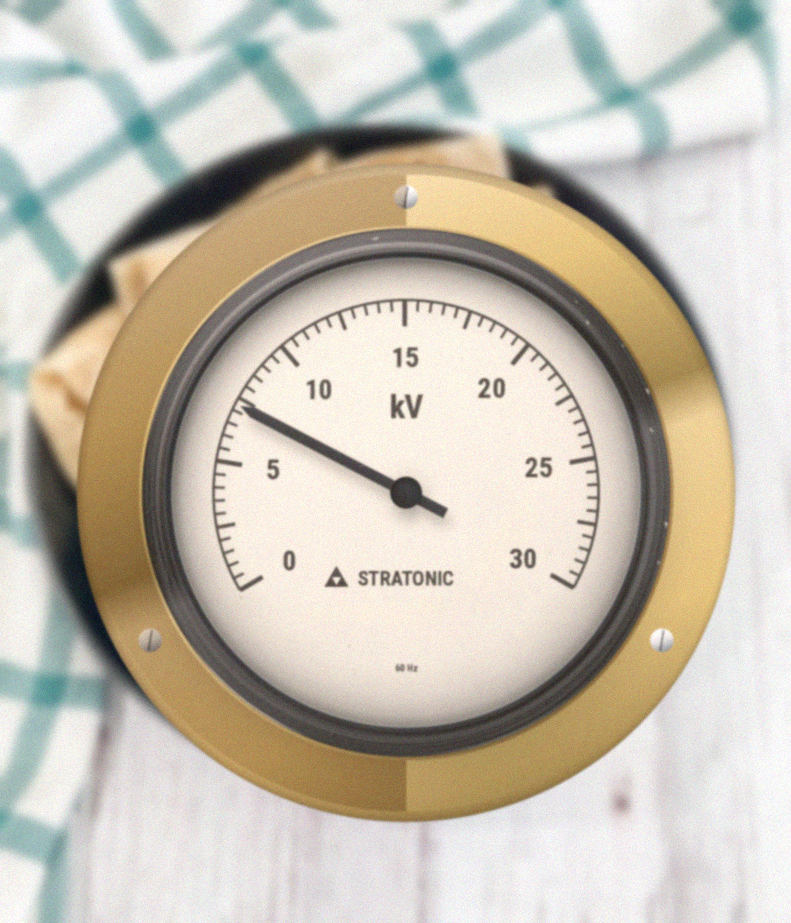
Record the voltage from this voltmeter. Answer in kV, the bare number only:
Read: 7.25
